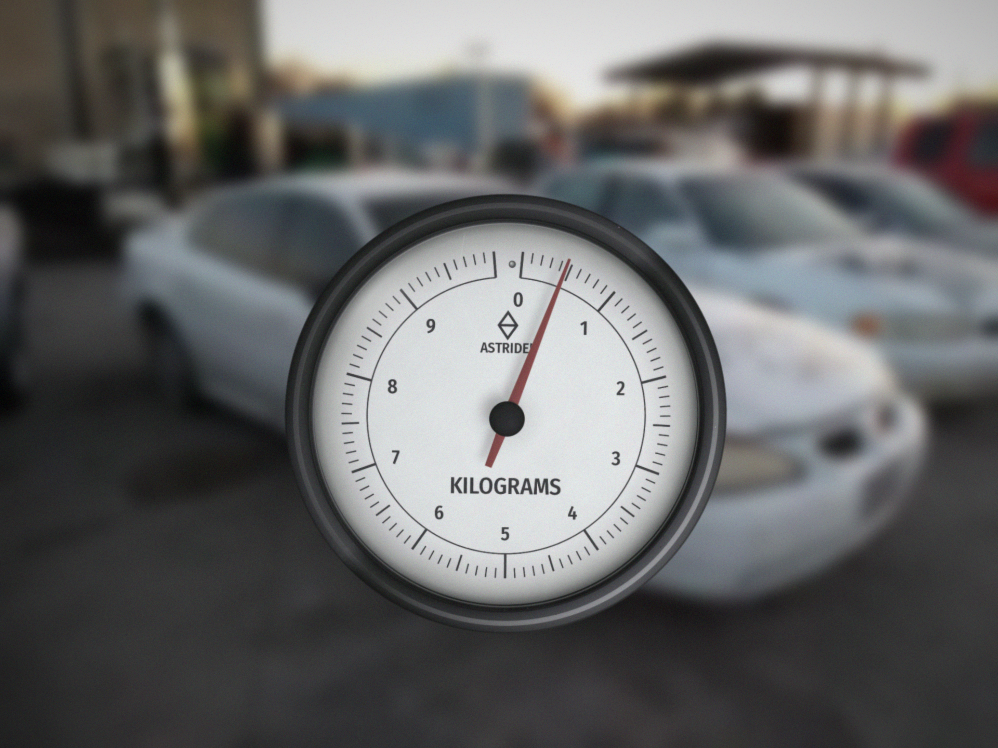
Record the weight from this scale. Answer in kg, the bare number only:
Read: 0.45
